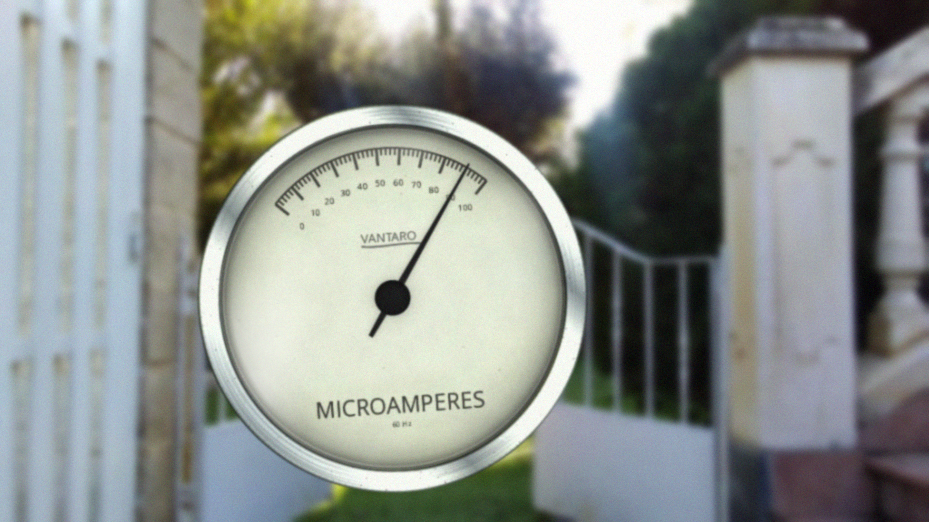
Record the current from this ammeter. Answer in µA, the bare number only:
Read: 90
